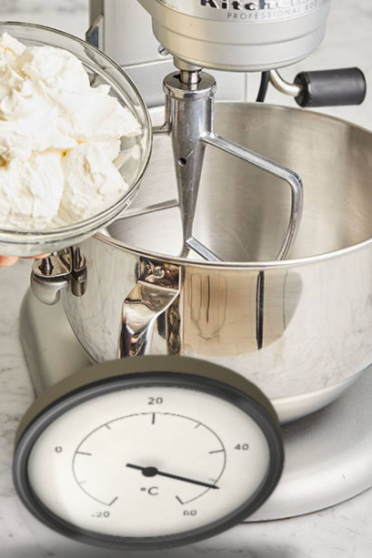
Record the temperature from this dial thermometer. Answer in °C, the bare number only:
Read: 50
